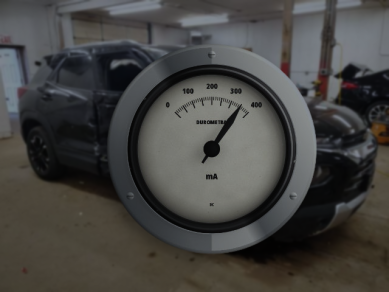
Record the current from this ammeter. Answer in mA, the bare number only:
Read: 350
